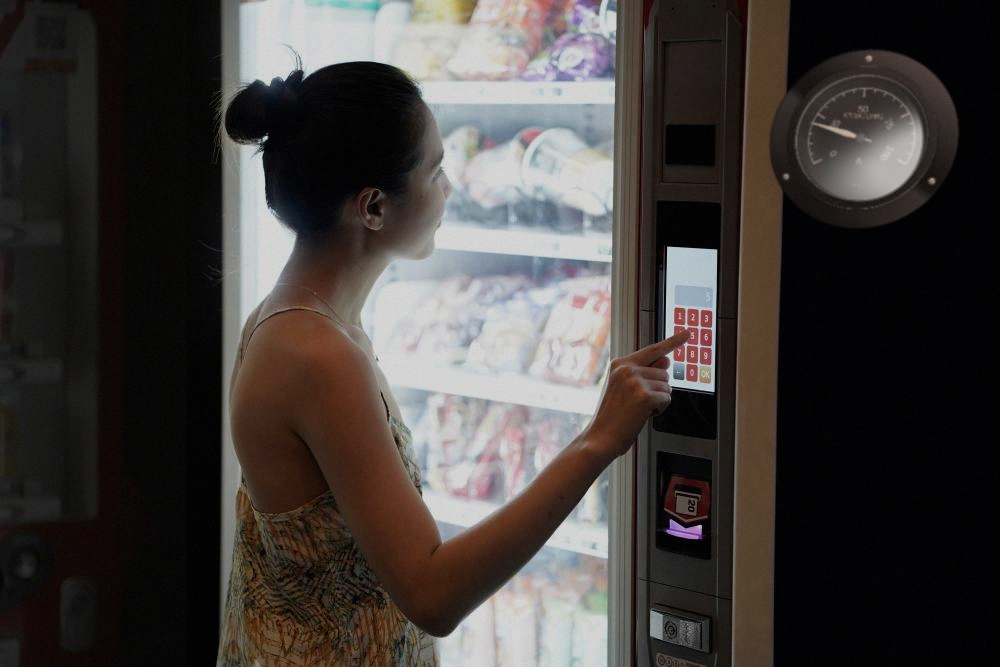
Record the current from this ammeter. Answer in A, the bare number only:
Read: 20
